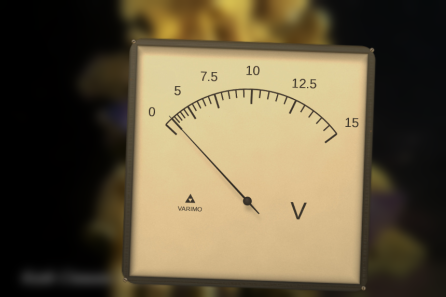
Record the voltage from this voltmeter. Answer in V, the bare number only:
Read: 2.5
